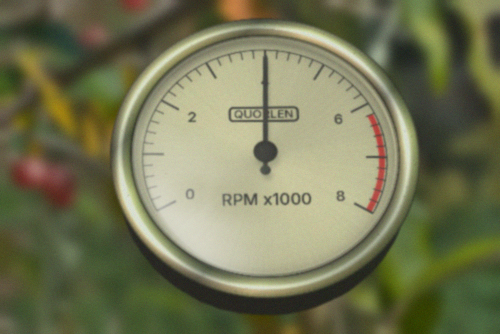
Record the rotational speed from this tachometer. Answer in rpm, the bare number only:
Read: 4000
